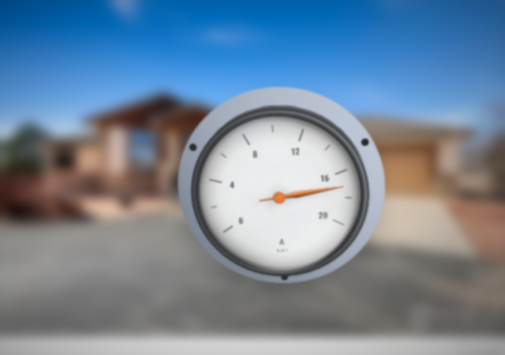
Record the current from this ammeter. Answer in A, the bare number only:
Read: 17
